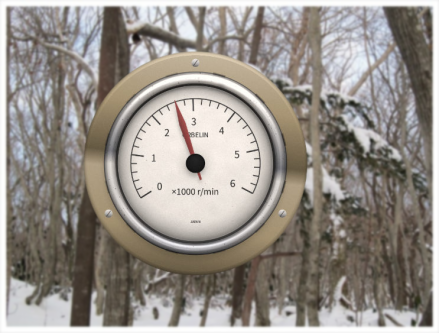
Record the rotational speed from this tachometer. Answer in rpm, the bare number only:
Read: 2600
